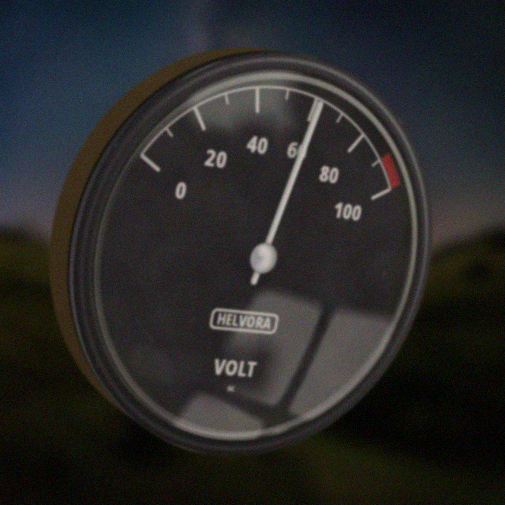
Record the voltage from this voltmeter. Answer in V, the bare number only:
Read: 60
